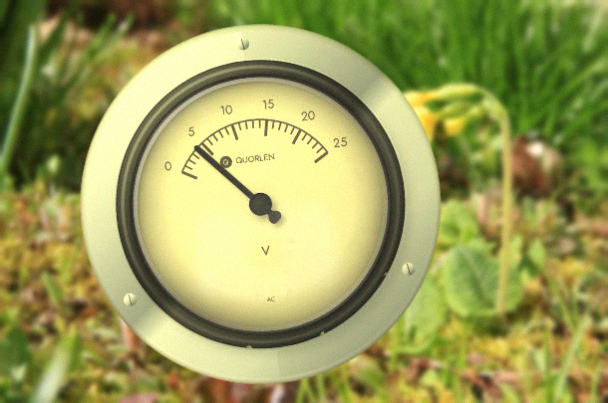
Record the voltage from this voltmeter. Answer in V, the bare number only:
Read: 4
